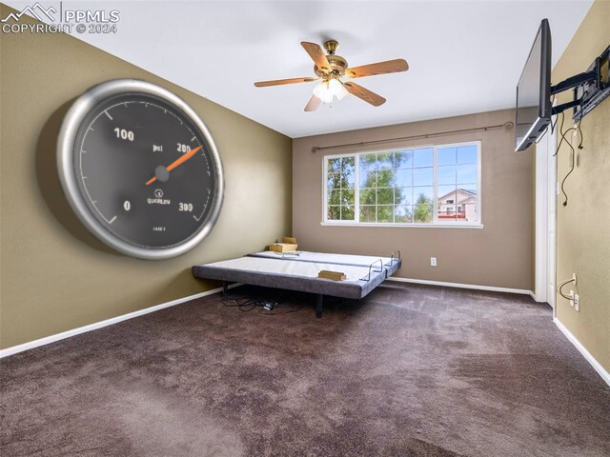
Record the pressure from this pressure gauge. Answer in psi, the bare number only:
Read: 210
